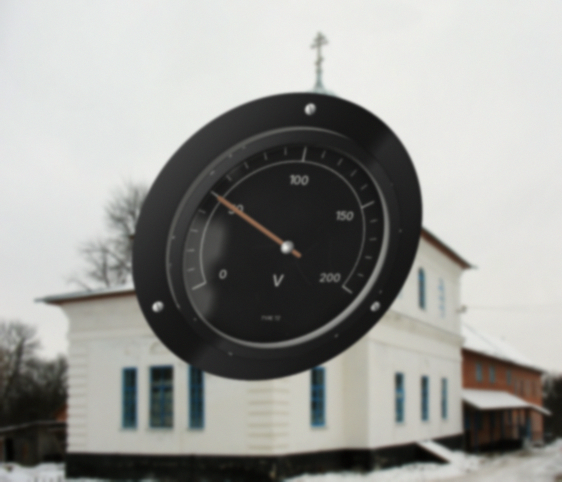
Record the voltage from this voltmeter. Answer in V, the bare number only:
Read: 50
